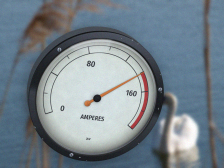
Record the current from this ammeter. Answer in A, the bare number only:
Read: 140
